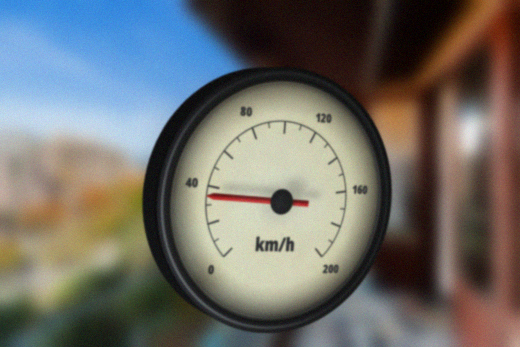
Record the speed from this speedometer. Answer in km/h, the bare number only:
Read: 35
